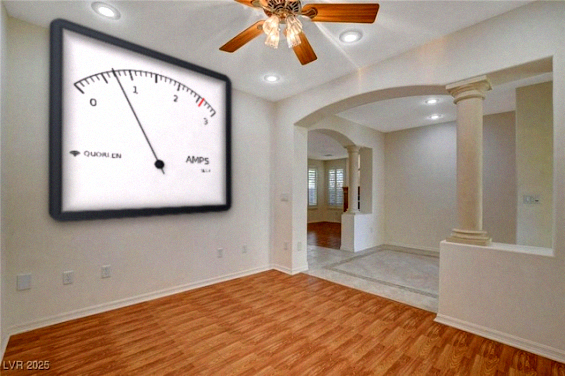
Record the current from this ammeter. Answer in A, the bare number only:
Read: 0.7
